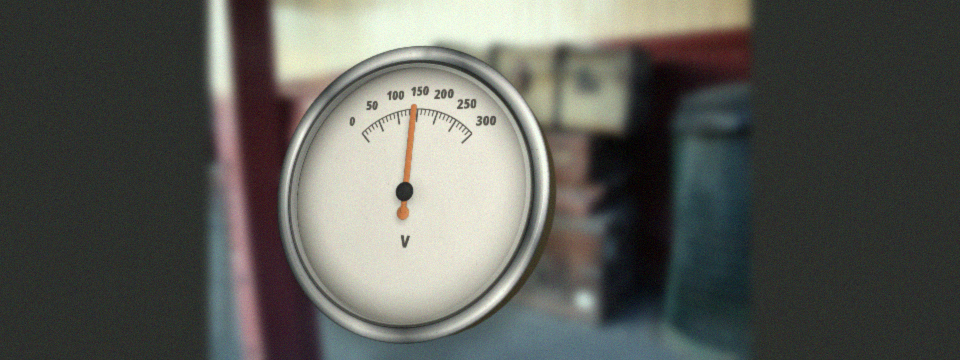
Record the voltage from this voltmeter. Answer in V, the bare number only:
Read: 150
